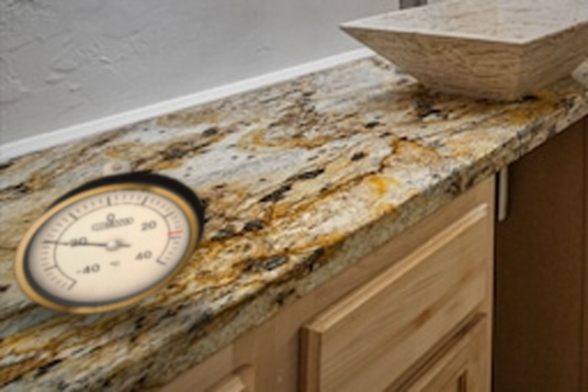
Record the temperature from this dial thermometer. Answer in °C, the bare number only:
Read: -20
